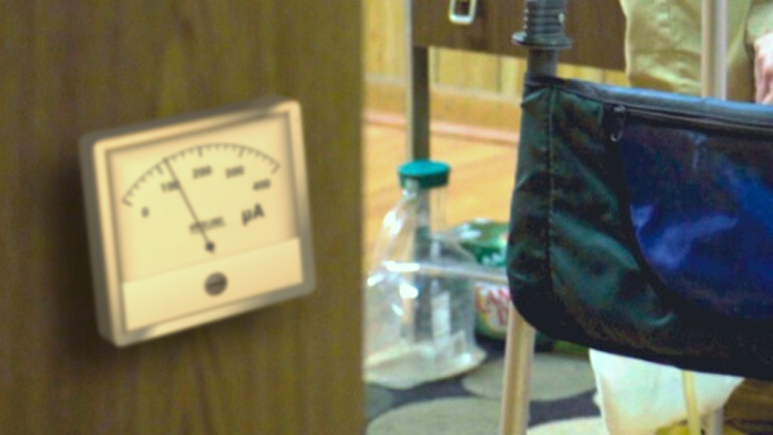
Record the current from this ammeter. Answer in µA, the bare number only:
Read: 120
